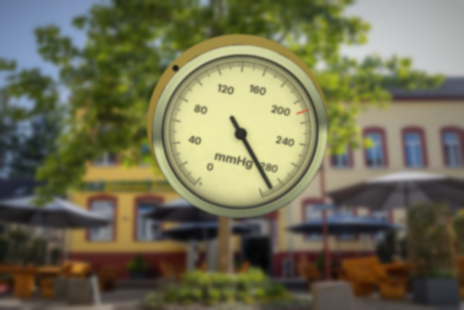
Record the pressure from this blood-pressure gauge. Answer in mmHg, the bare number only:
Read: 290
